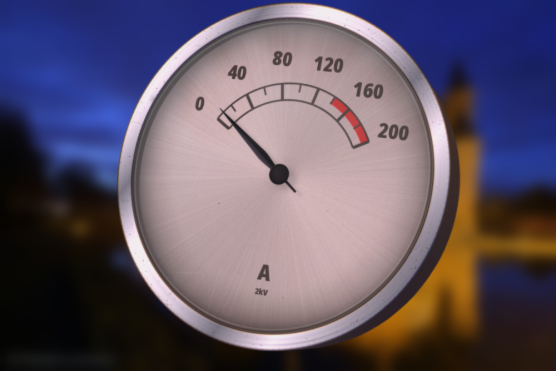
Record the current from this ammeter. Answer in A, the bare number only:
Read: 10
